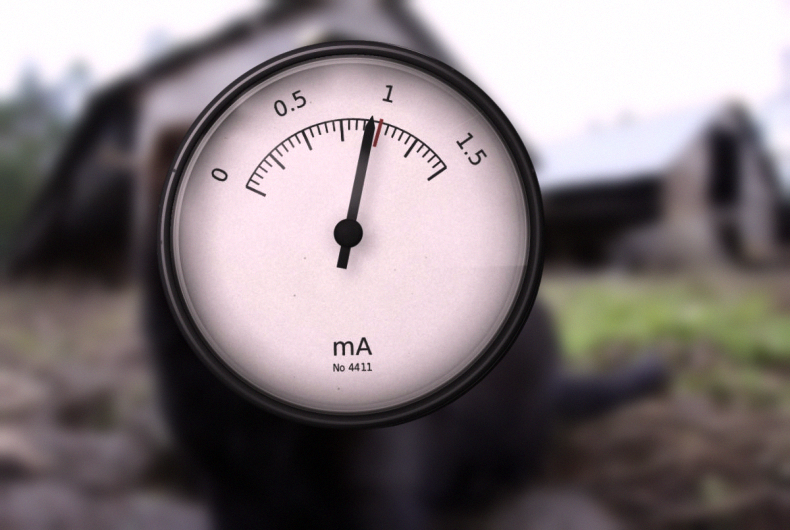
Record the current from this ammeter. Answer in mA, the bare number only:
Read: 0.95
